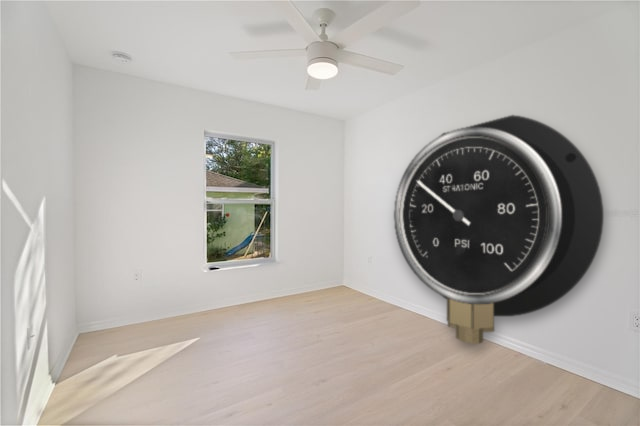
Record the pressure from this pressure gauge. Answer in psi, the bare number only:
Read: 30
